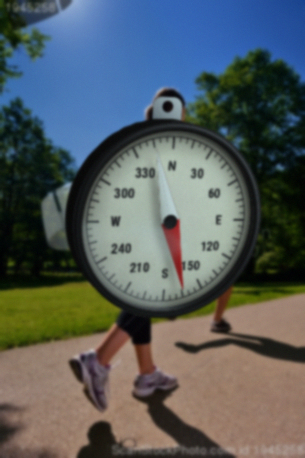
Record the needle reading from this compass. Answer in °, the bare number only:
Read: 165
